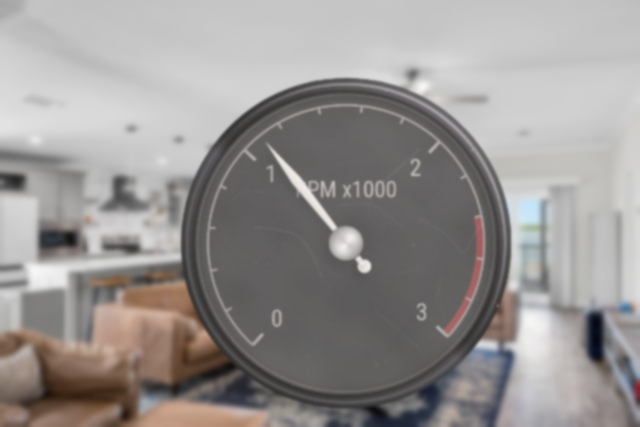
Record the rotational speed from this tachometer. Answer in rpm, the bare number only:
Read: 1100
